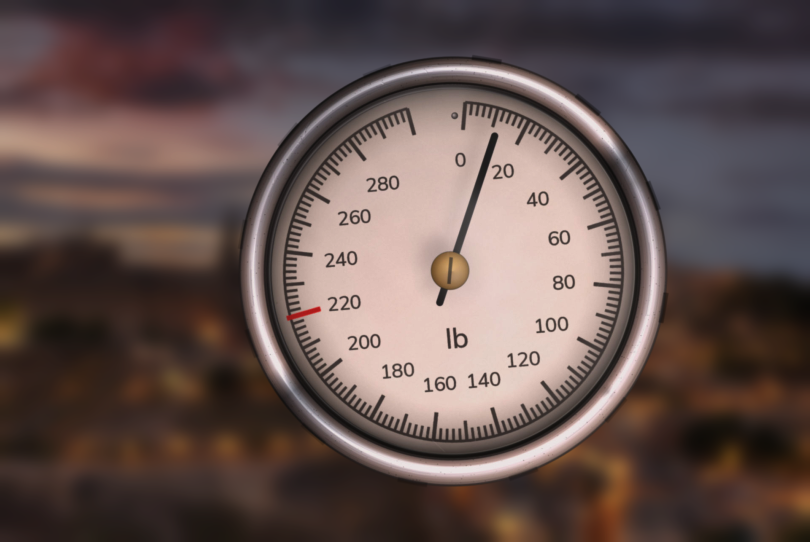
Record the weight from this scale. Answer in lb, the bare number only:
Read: 12
